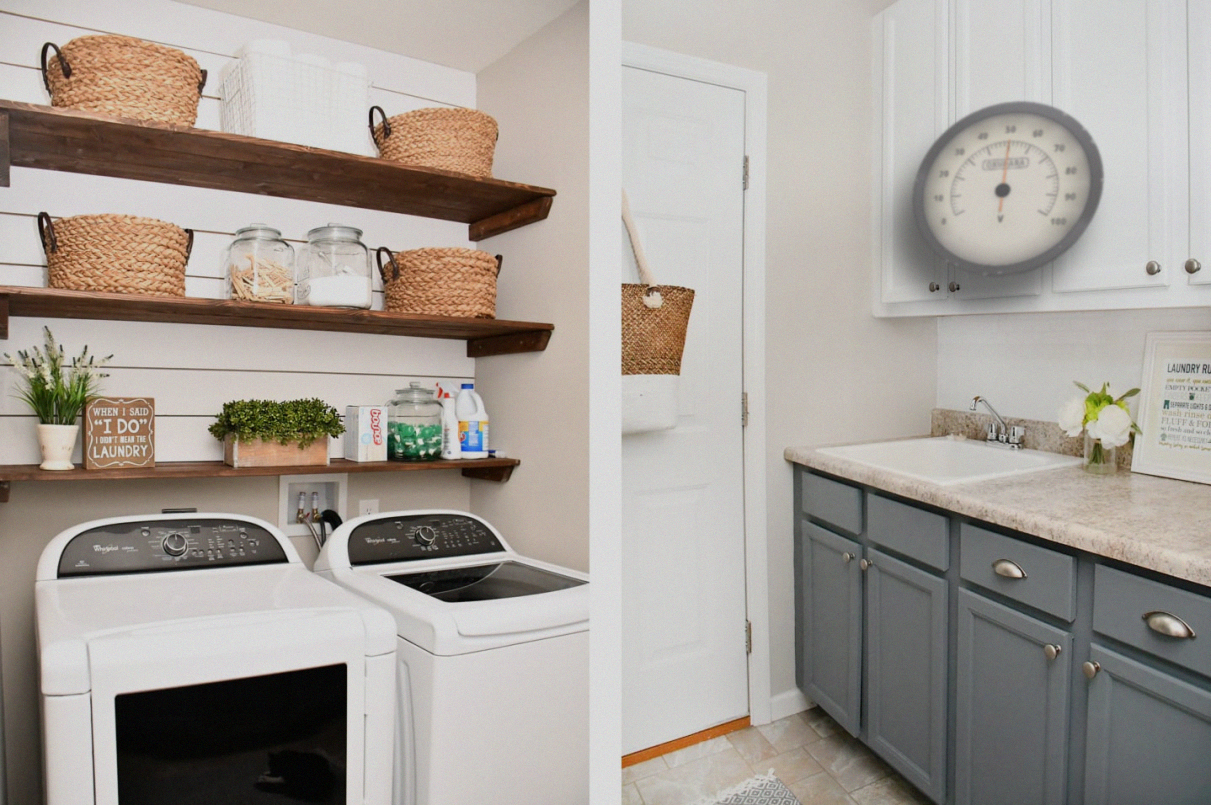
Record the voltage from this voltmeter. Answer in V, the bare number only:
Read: 50
